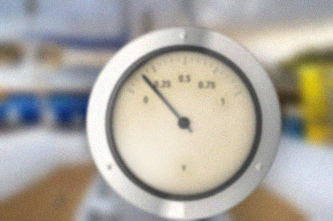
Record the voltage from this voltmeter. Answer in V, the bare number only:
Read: 0.15
